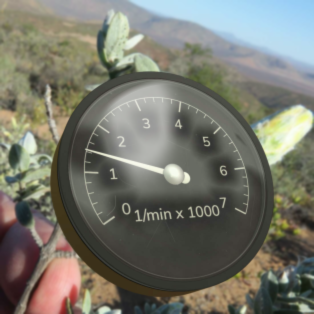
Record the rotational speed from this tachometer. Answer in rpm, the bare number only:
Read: 1400
